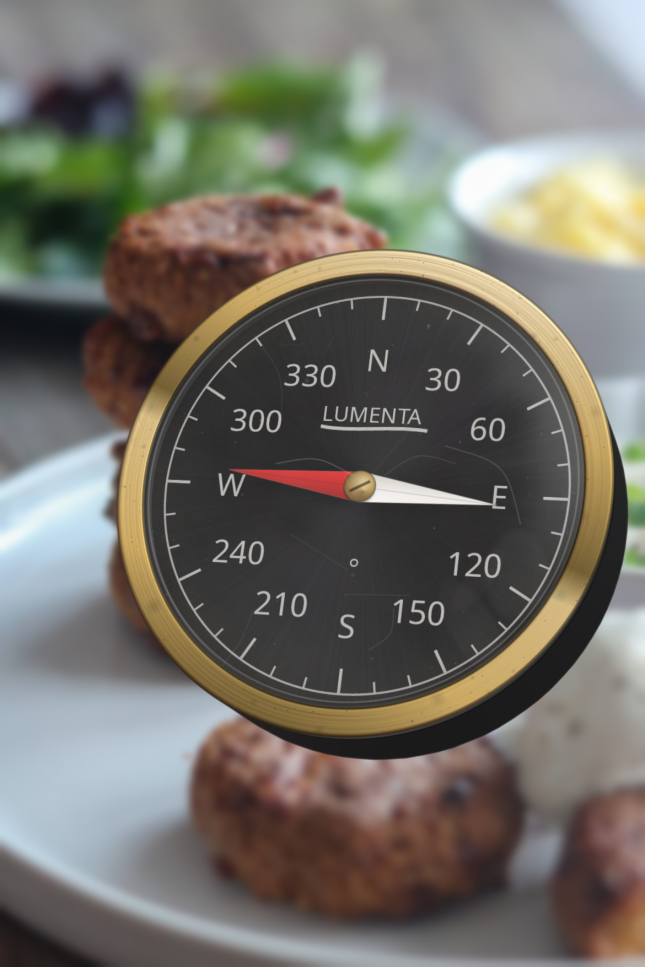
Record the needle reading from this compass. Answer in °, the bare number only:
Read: 275
